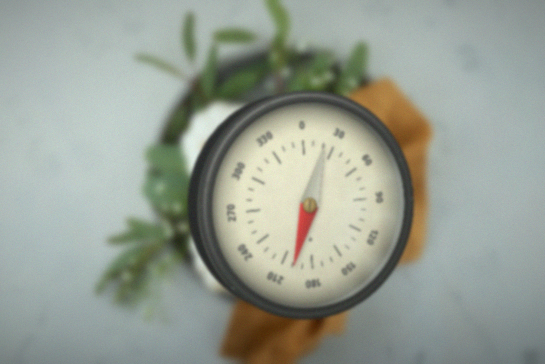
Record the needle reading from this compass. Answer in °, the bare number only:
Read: 200
